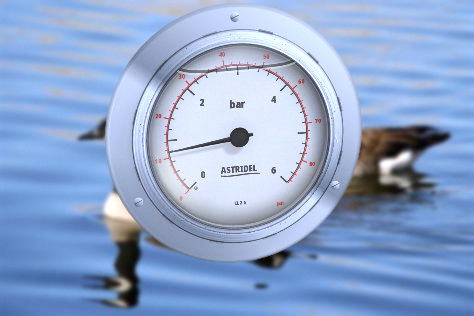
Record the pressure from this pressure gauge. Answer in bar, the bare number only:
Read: 0.8
